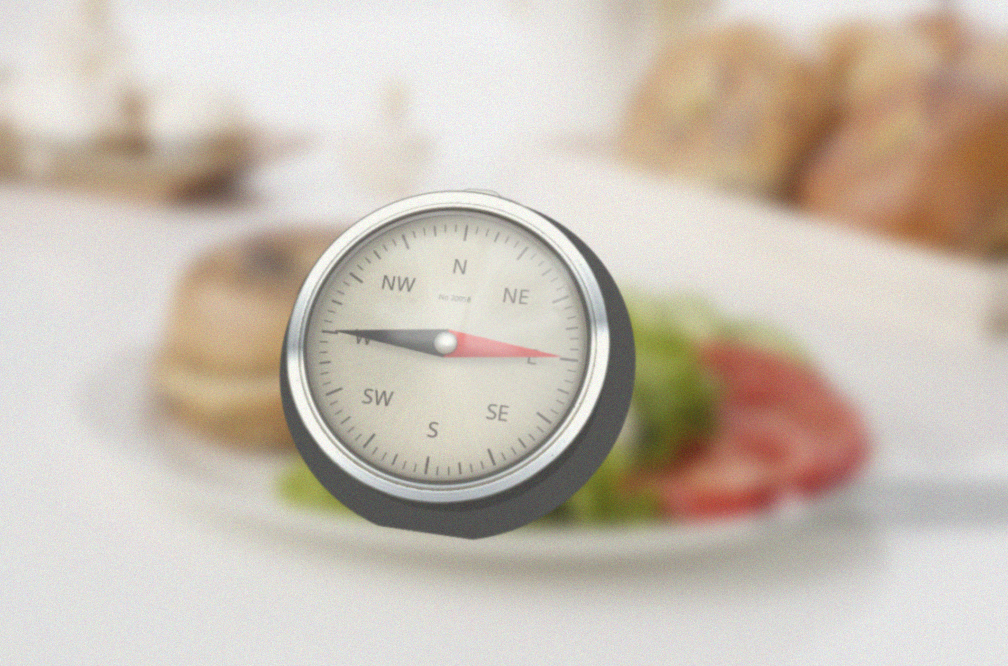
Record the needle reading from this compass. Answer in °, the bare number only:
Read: 90
